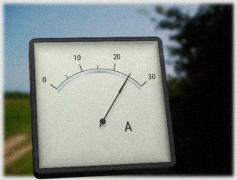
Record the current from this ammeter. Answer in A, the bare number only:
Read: 25
